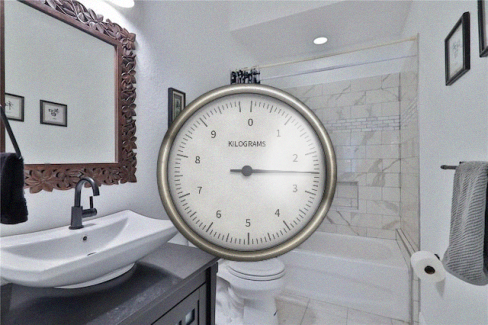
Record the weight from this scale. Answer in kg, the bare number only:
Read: 2.5
